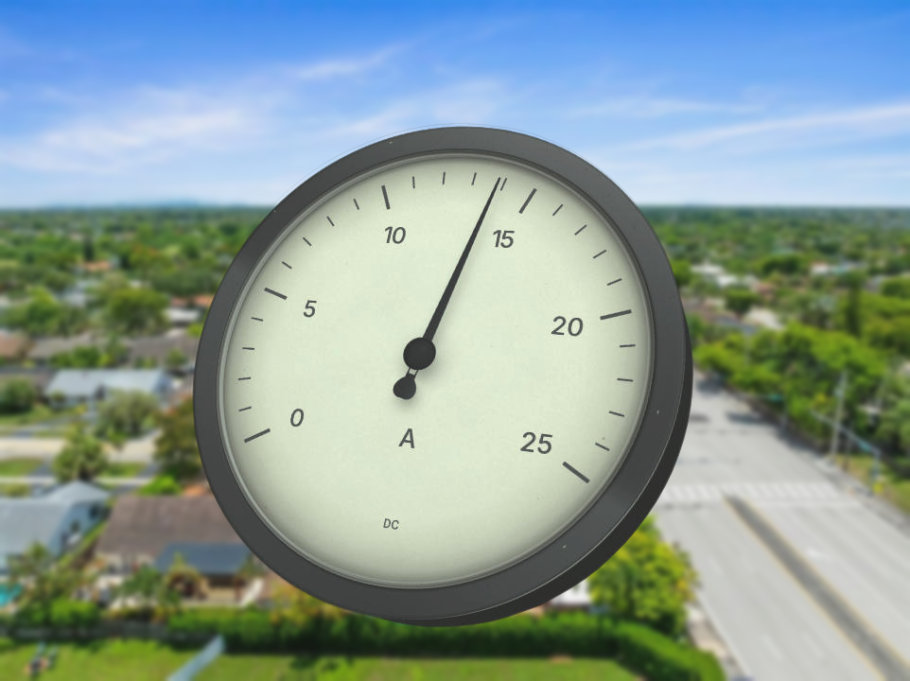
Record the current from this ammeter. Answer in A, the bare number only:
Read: 14
